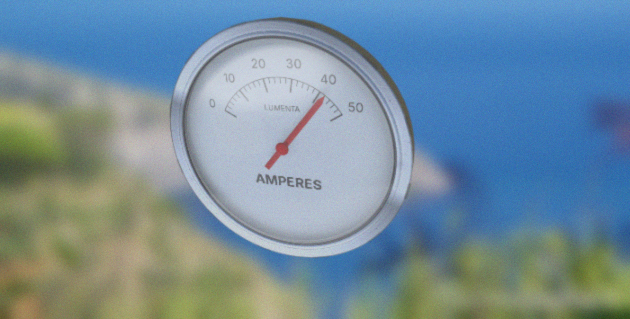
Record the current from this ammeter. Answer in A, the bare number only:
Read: 42
